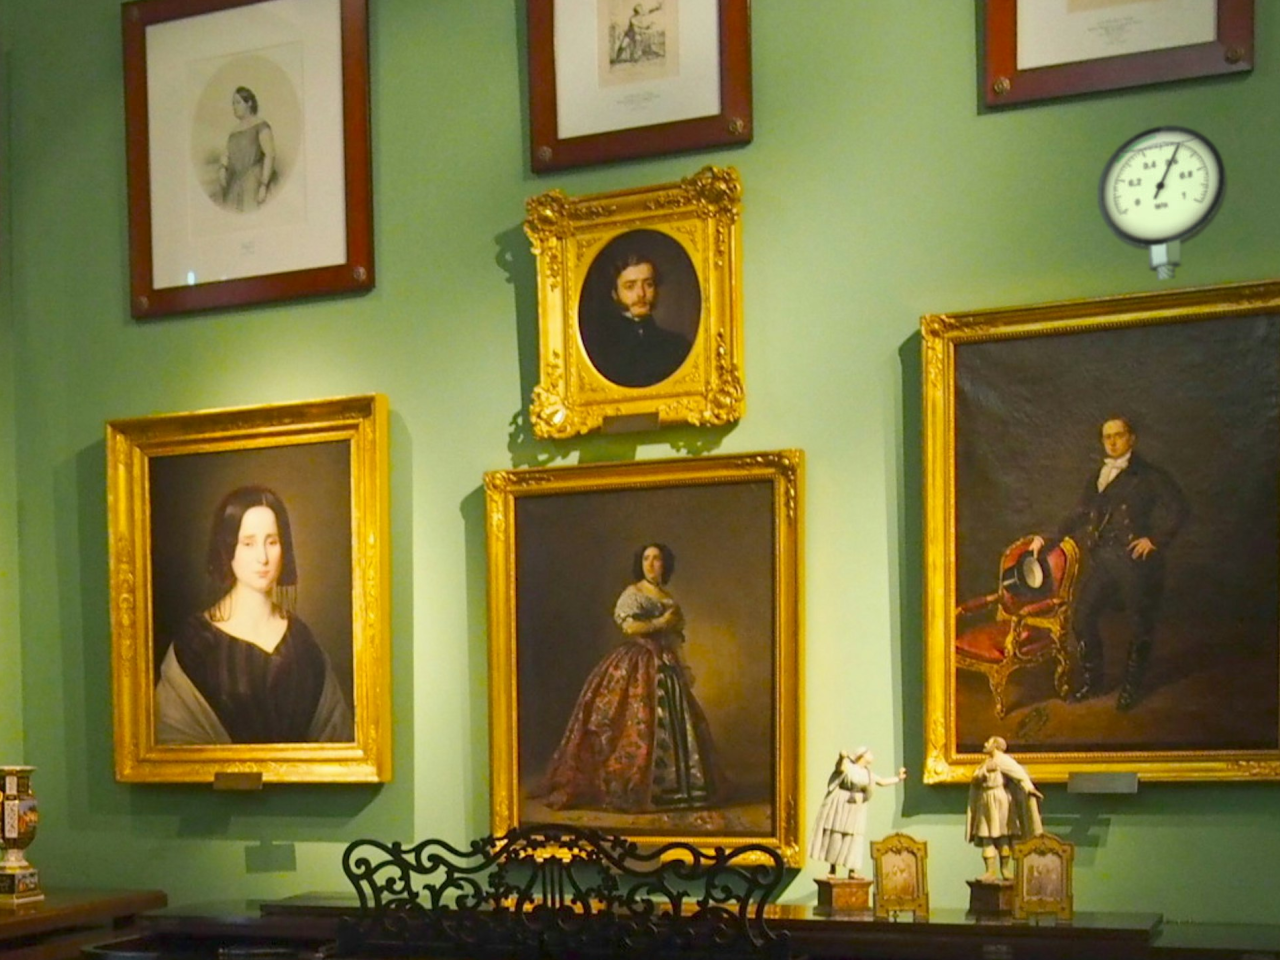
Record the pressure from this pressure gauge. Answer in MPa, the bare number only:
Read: 0.6
